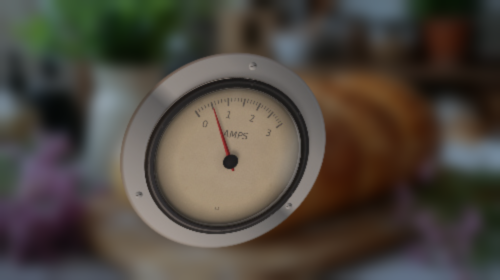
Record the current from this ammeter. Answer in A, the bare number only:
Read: 0.5
